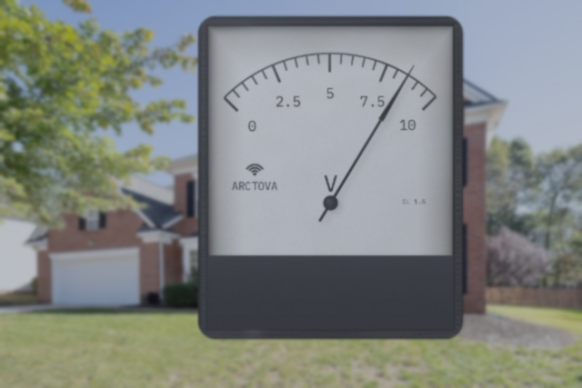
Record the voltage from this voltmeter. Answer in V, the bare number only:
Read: 8.5
